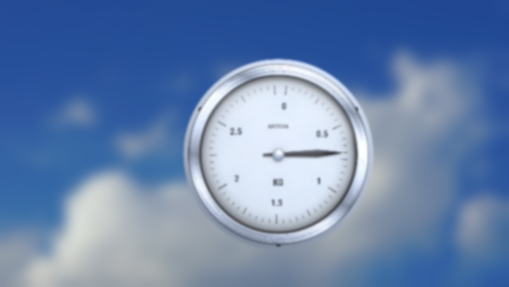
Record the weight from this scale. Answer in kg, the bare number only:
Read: 0.7
